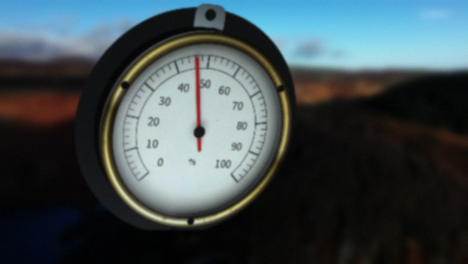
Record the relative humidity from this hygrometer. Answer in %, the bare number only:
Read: 46
